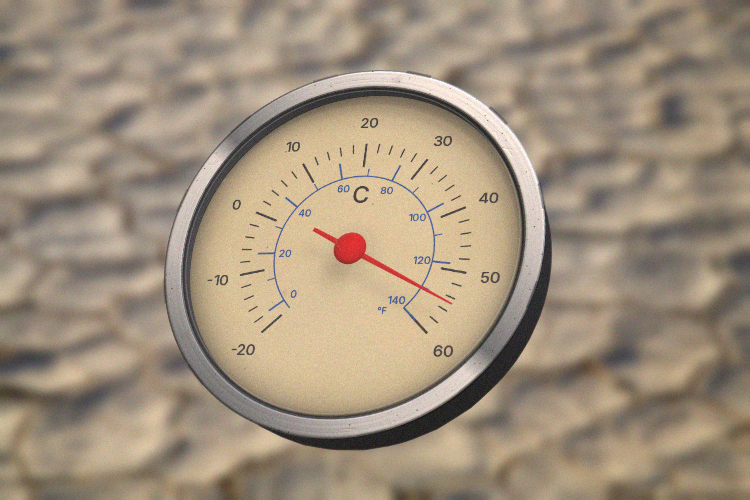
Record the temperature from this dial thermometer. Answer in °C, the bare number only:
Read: 55
